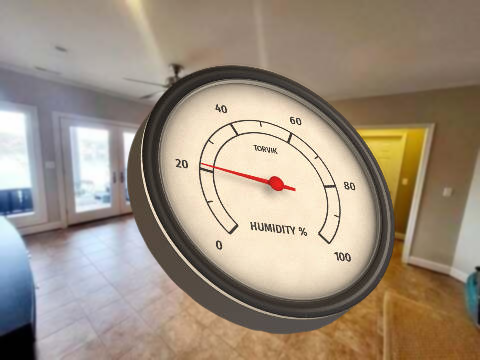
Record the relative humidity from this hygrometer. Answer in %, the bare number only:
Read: 20
